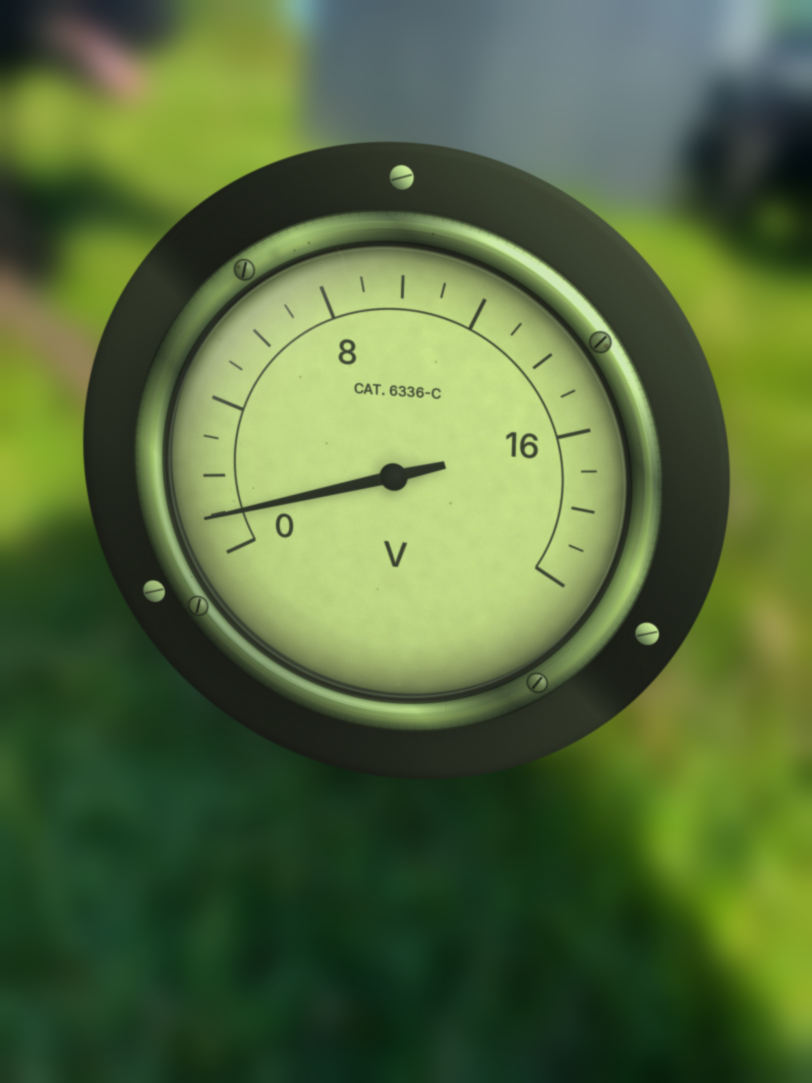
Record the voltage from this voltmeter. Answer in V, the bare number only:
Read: 1
